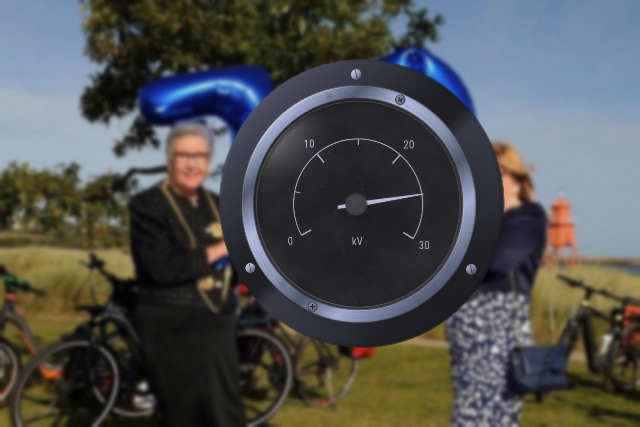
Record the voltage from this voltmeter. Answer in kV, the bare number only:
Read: 25
